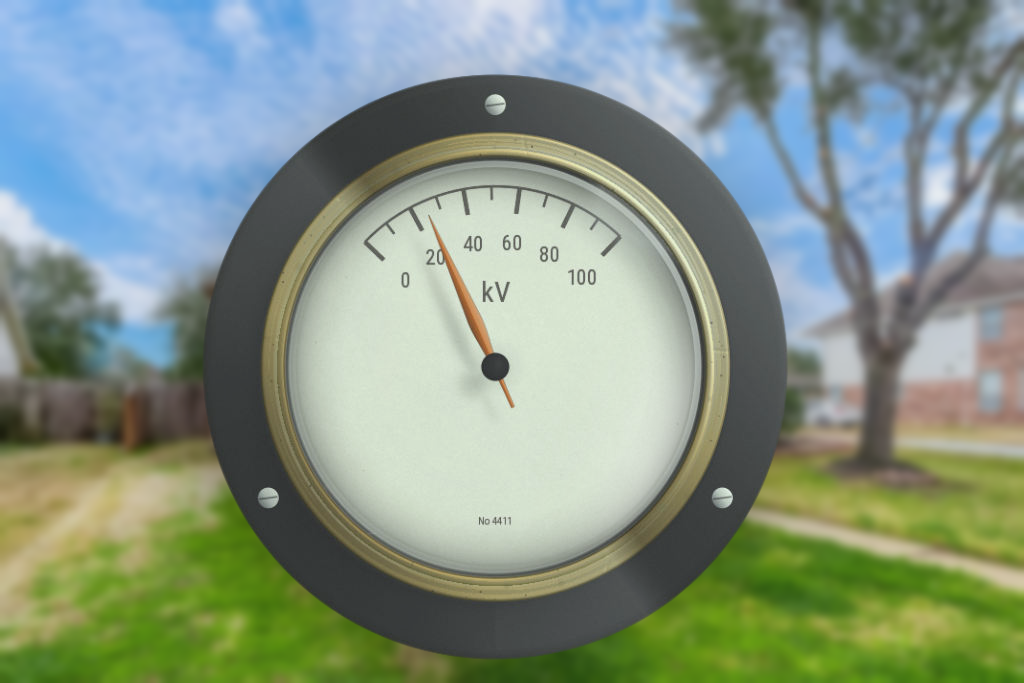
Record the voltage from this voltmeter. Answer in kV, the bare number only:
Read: 25
